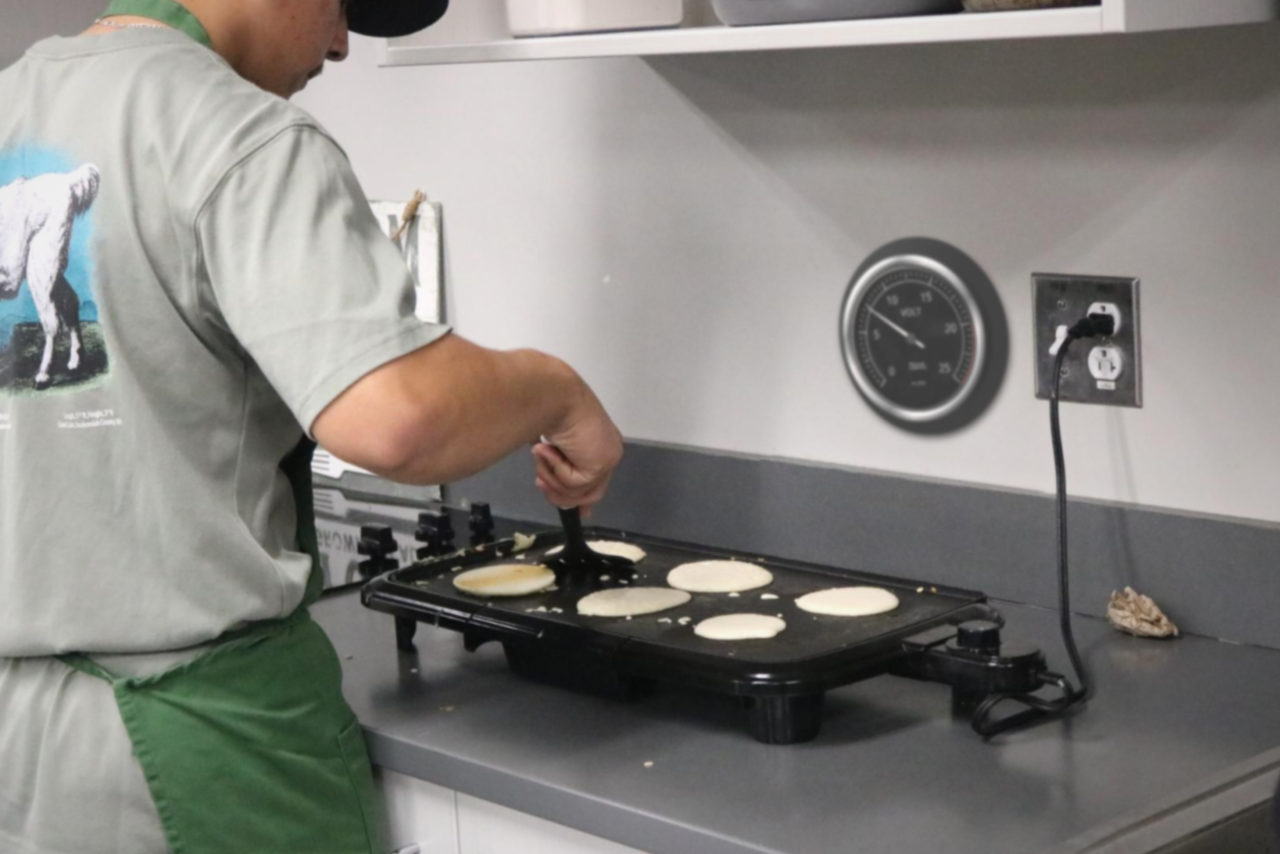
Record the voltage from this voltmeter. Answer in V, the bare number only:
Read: 7.5
